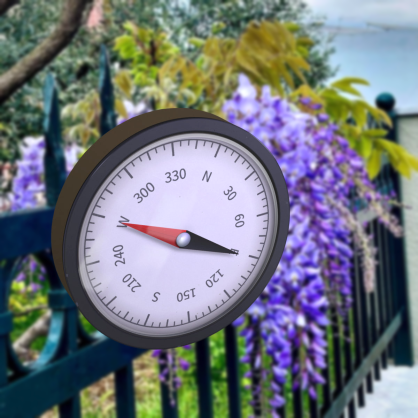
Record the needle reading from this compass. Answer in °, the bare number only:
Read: 270
